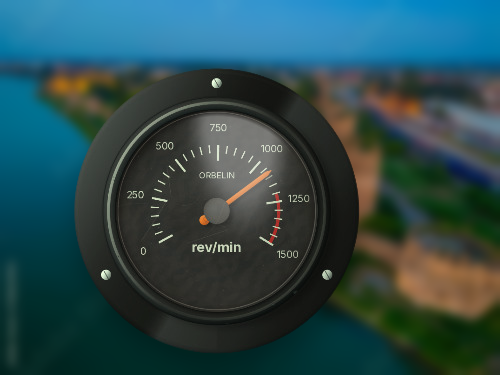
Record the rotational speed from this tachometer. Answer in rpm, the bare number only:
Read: 1075
